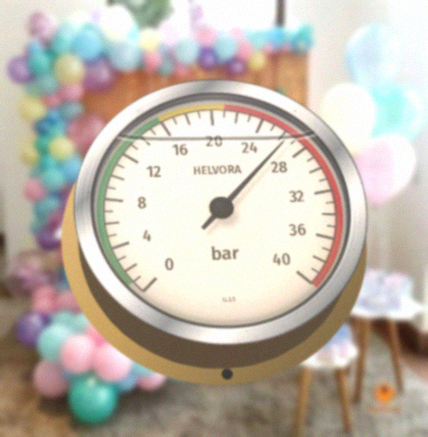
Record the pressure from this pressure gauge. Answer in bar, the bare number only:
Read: 26.5
